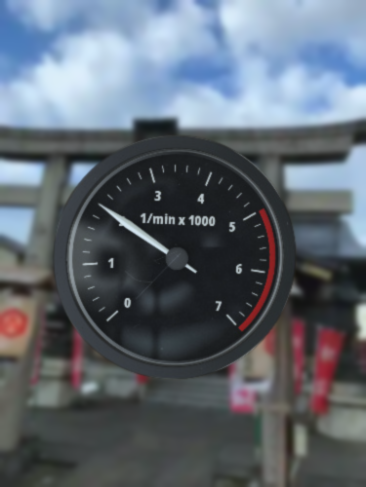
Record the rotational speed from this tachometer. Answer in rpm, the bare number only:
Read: 2000
